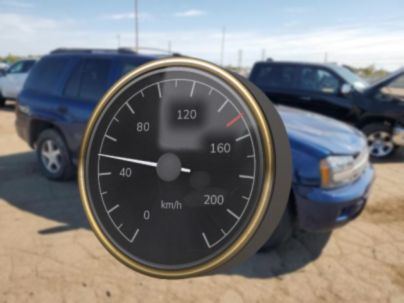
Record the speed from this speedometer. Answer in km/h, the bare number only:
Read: 50
